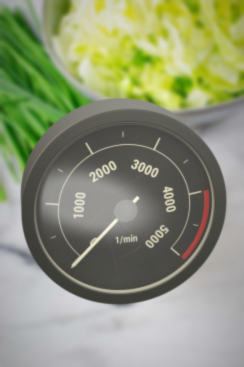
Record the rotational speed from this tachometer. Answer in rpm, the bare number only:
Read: 0
